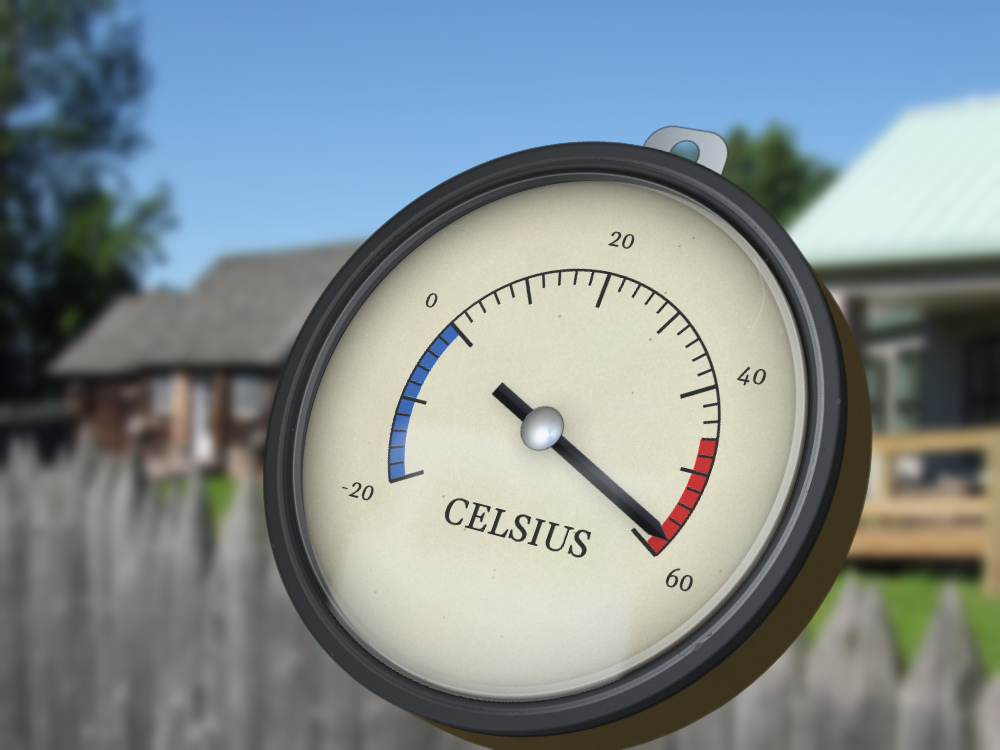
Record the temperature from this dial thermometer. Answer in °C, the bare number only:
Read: 58
